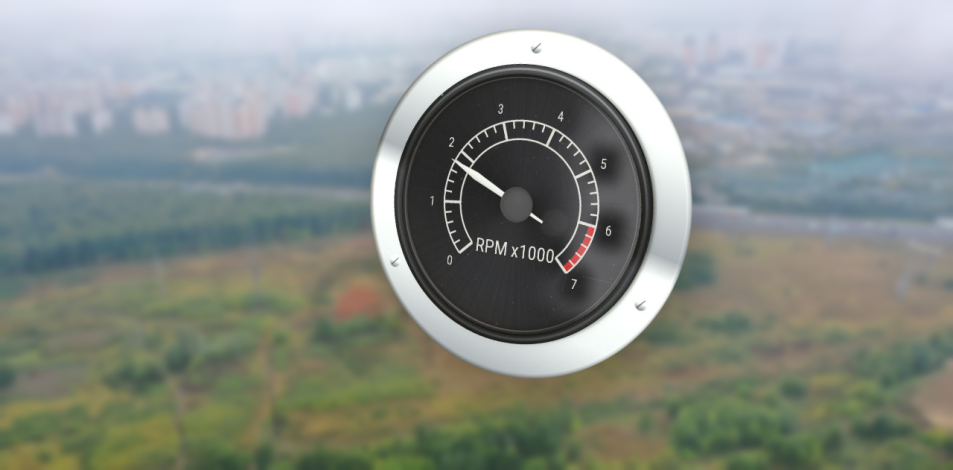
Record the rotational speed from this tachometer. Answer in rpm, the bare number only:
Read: 1800
